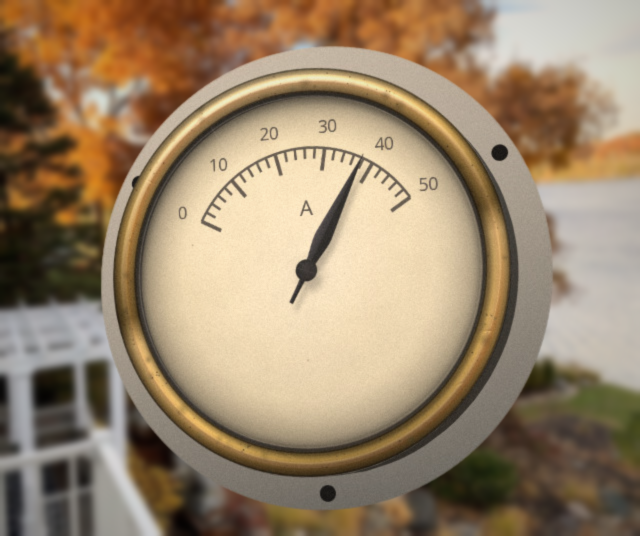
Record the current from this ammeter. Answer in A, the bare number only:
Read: 38
